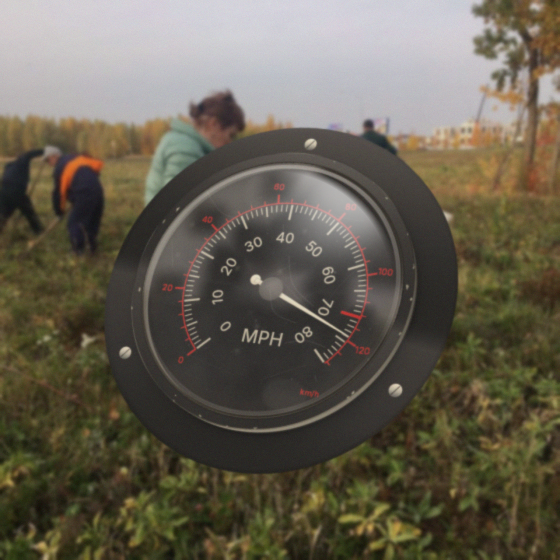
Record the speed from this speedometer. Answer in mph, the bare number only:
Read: 74
